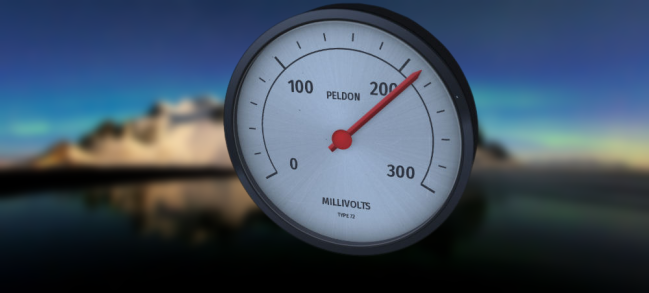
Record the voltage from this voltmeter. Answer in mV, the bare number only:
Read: 210
